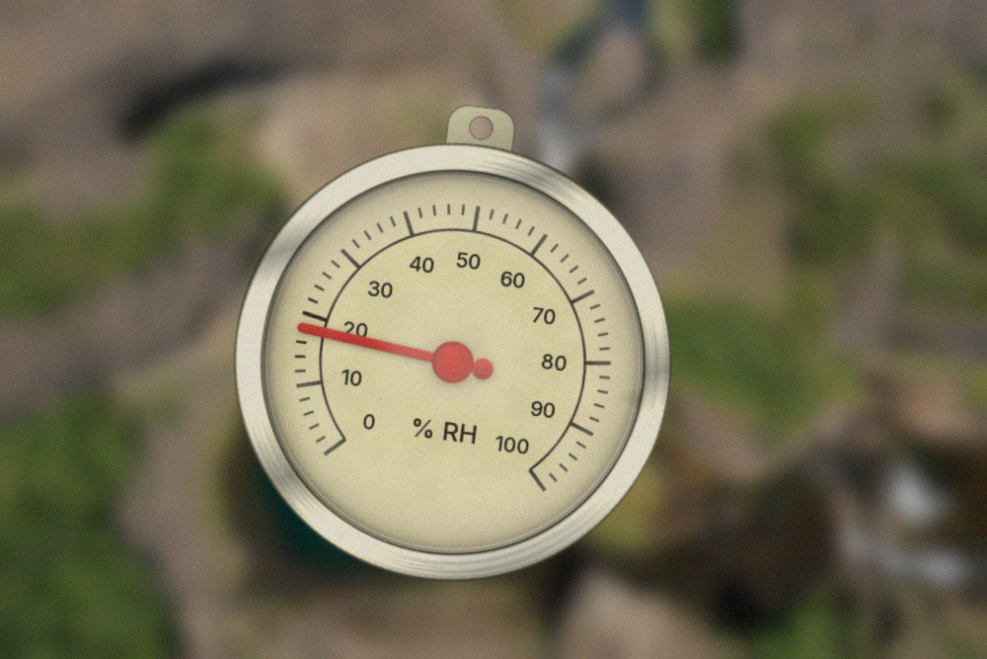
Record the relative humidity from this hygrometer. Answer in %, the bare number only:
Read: 18
